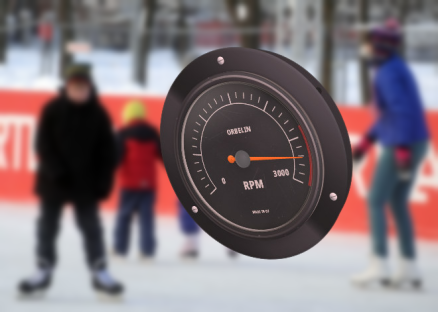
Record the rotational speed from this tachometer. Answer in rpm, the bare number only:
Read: 2700
